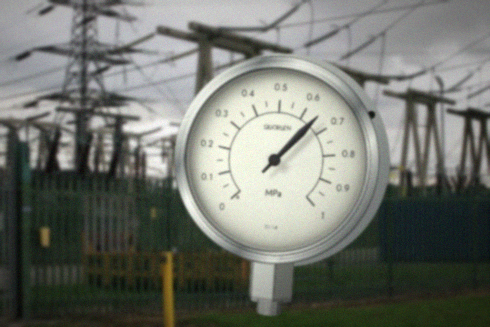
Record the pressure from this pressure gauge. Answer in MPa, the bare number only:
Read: 0.65
